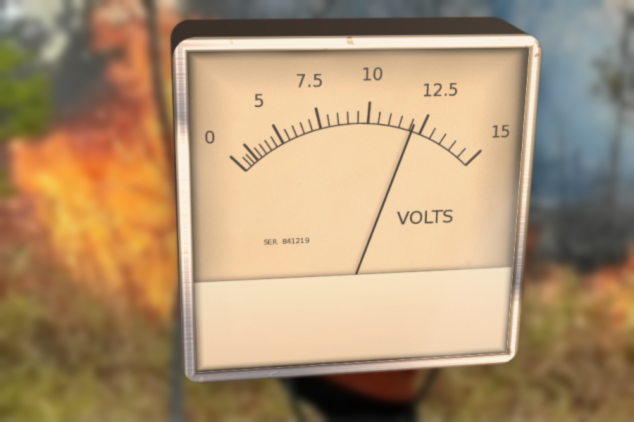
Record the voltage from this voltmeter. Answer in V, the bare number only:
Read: 12
